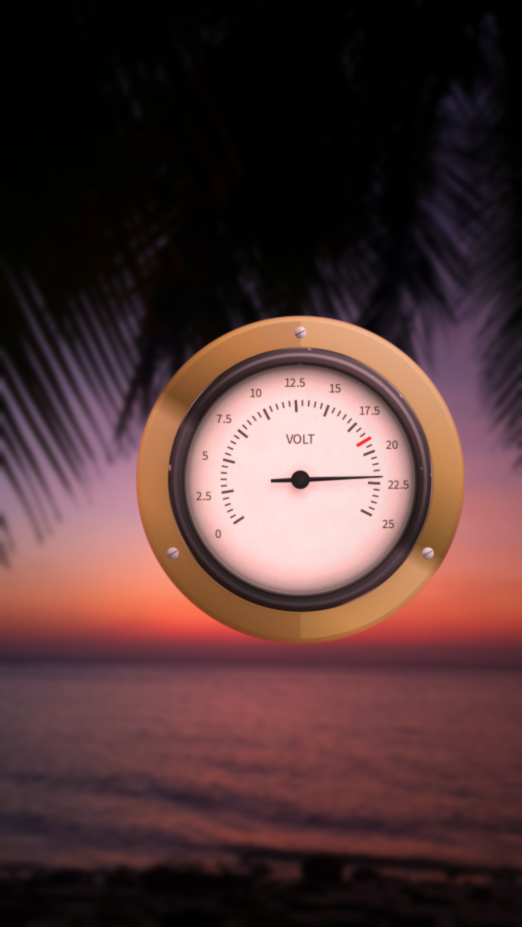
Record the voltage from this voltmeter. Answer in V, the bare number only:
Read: 22
